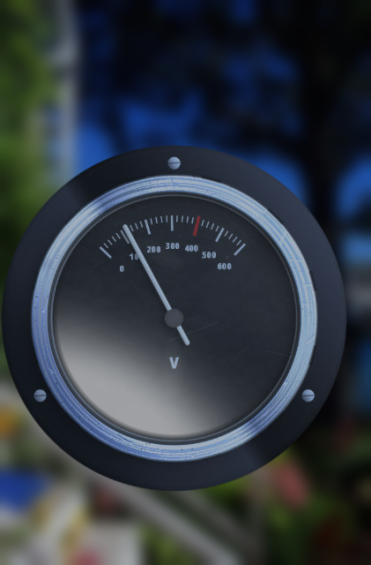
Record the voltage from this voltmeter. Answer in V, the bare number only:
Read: 120
